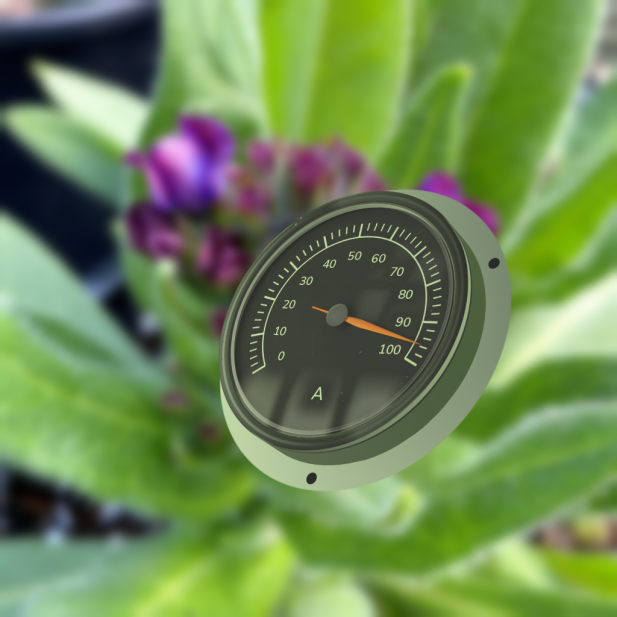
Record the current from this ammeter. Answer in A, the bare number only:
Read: 96
